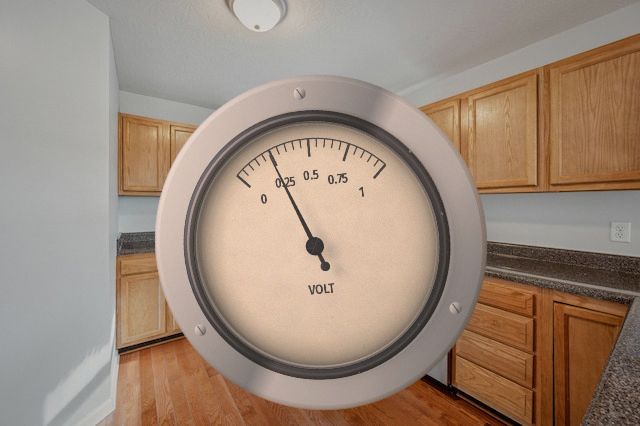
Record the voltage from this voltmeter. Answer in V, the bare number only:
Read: 0.25
